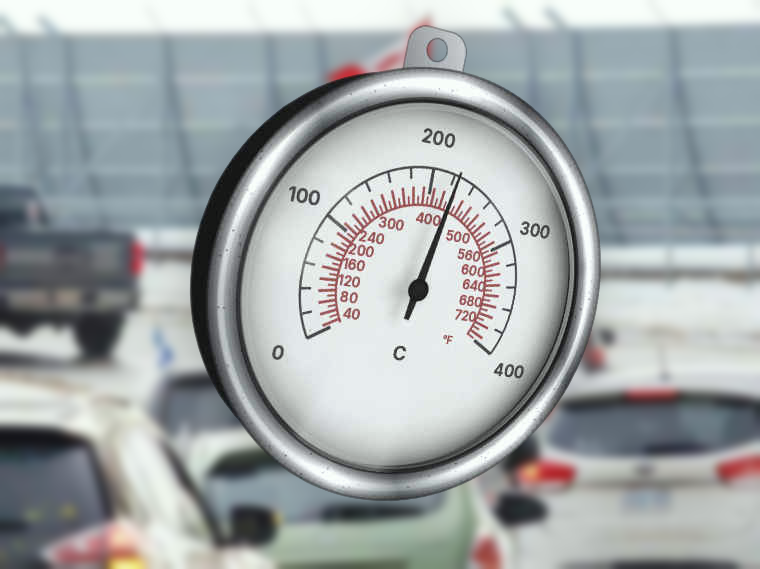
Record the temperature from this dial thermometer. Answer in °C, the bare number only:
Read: 220
